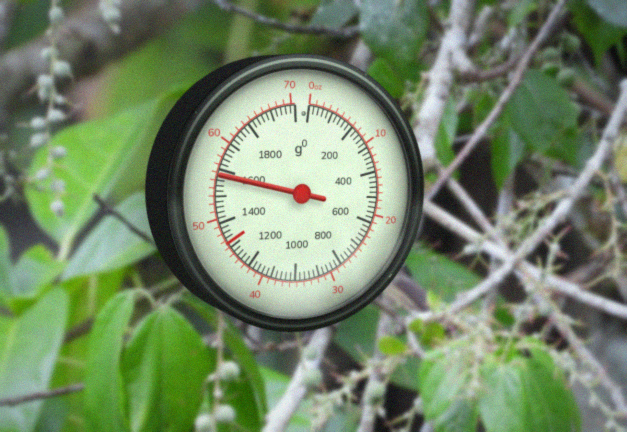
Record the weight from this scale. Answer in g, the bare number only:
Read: 1580
